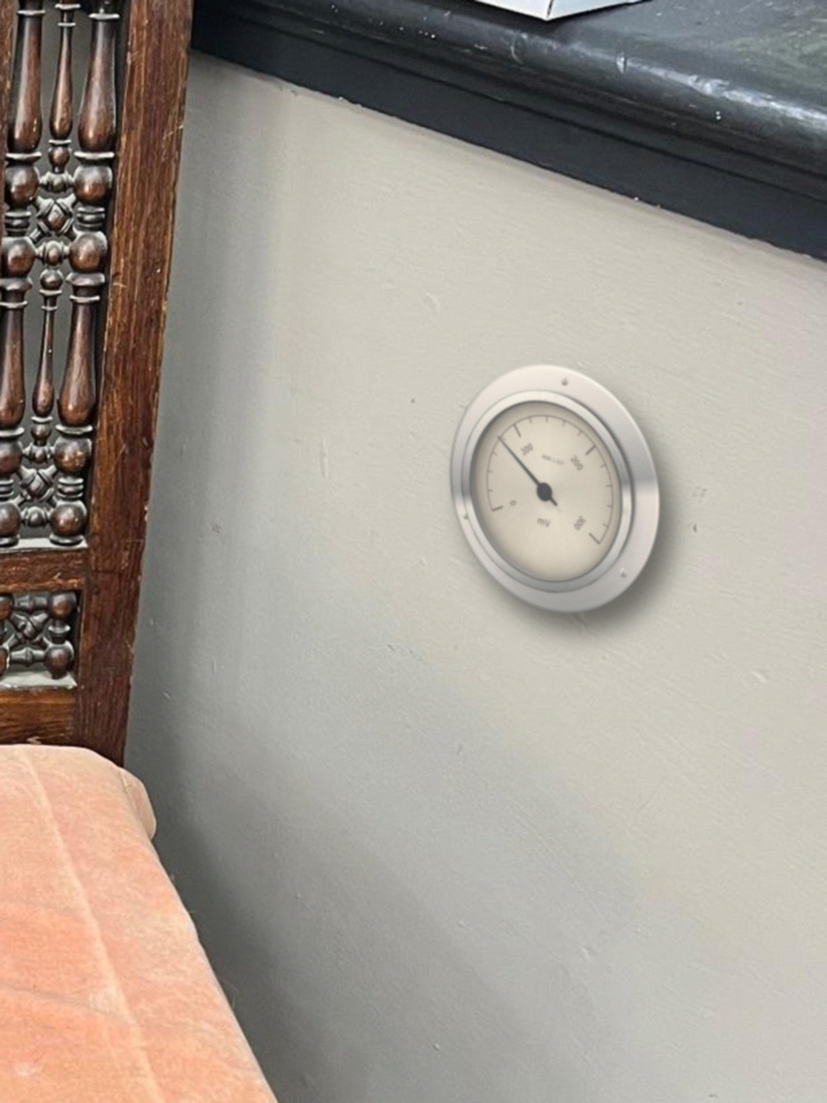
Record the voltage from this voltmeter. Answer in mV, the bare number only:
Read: 80
